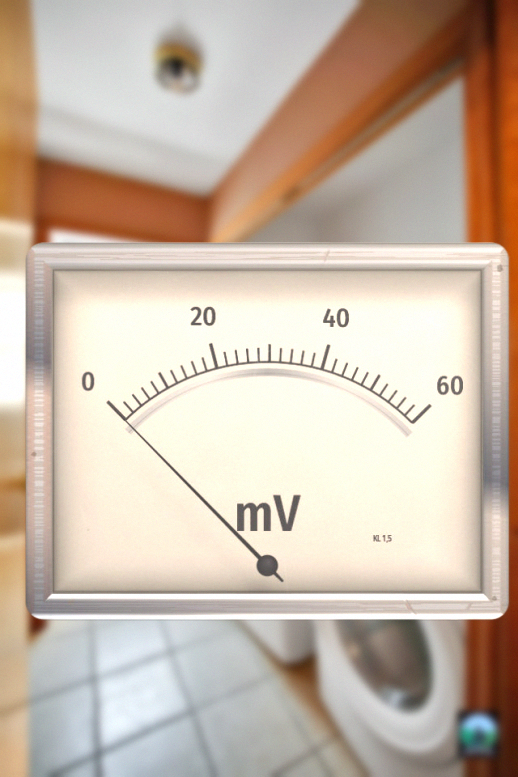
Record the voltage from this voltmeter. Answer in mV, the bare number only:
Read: 0
